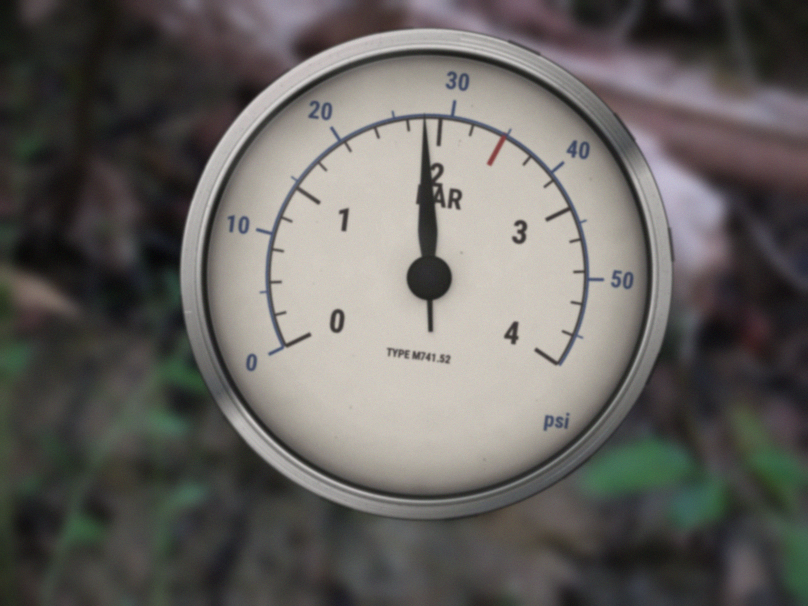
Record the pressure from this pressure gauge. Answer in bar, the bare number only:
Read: 1.9
